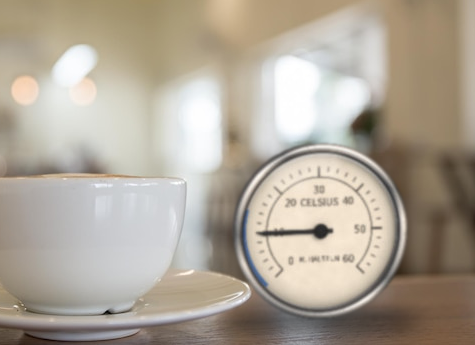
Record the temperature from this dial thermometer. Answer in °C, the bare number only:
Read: 10
